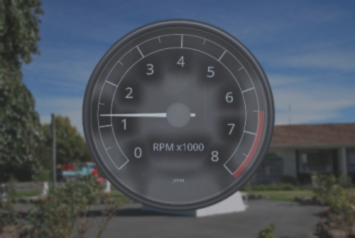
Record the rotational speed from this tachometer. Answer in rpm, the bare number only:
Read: 1250
